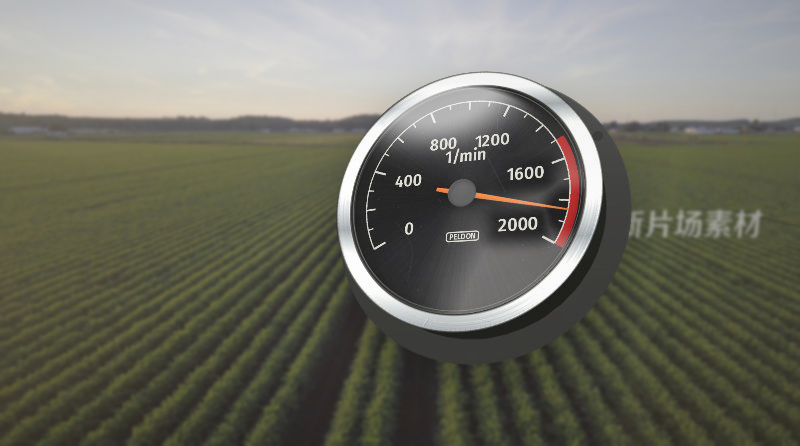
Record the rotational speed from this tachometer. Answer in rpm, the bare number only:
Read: 1850
